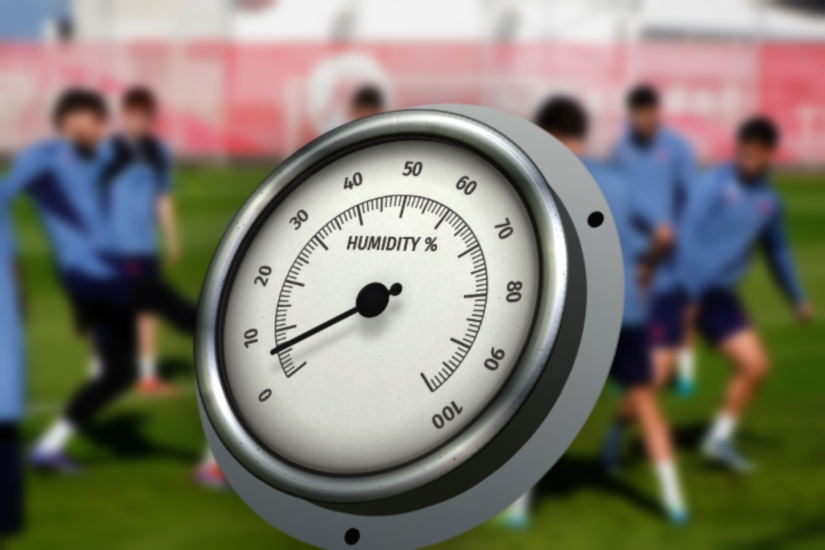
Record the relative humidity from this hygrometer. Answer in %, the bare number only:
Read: 5
